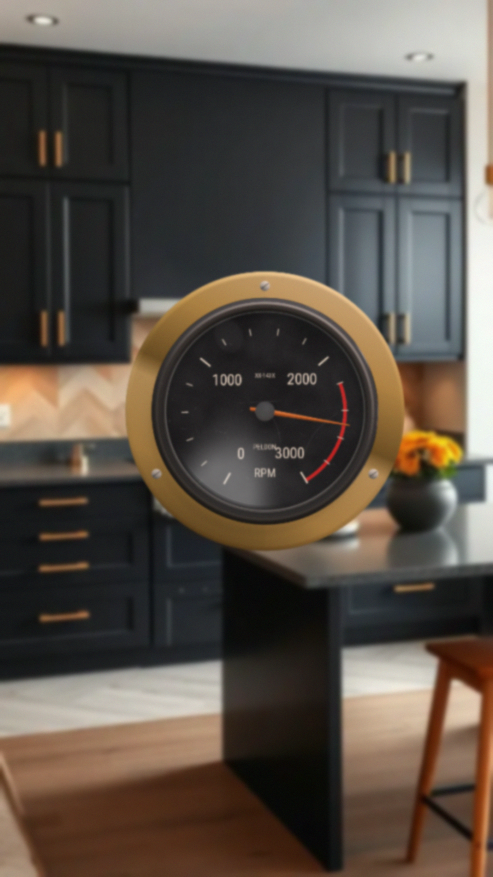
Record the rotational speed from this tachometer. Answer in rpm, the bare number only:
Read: 2500
